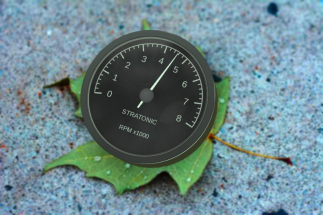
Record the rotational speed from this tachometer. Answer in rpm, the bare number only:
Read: 4600
